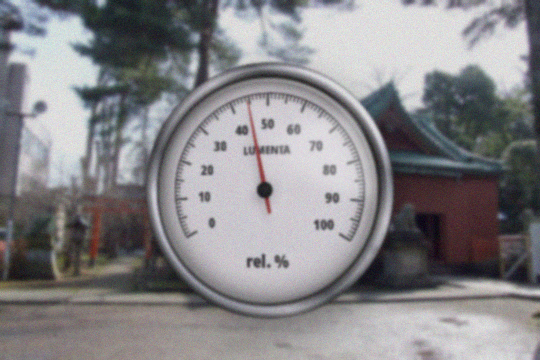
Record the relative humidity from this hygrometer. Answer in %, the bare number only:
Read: 45
